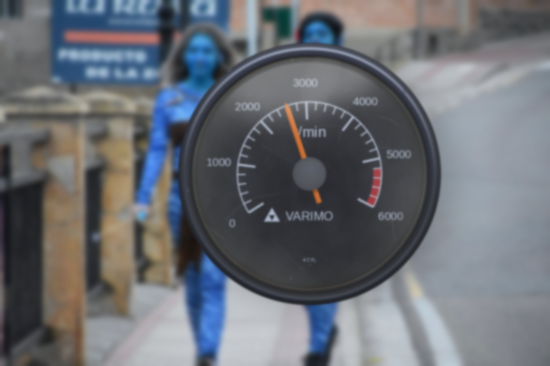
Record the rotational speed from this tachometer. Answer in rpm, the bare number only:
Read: 2600
